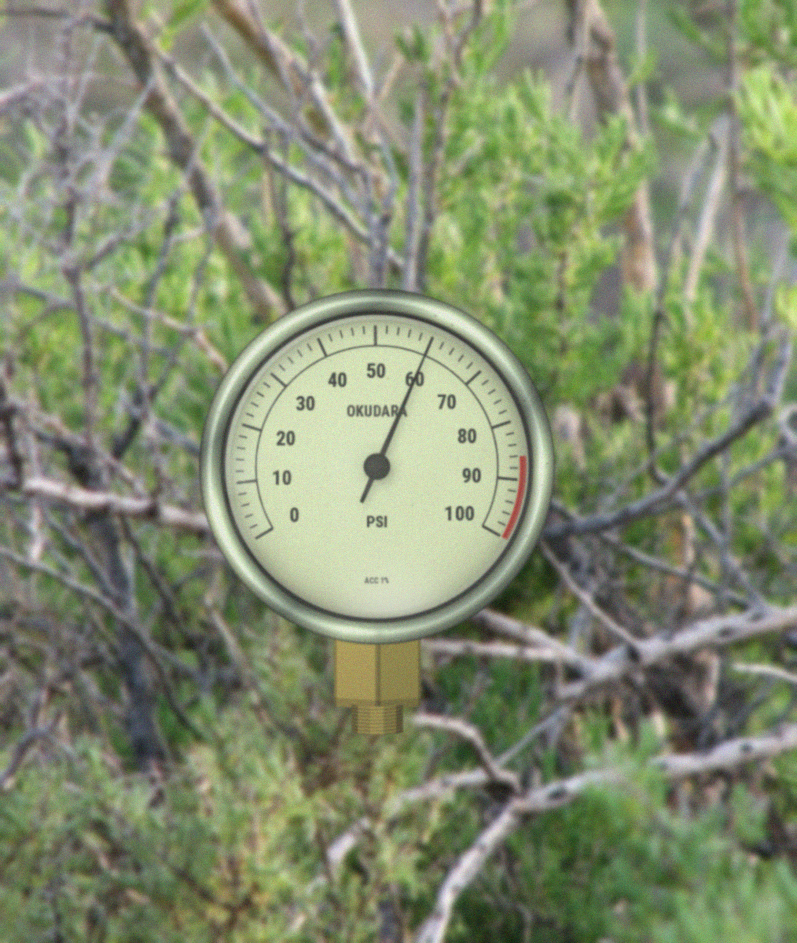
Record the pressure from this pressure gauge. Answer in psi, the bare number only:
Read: 60
